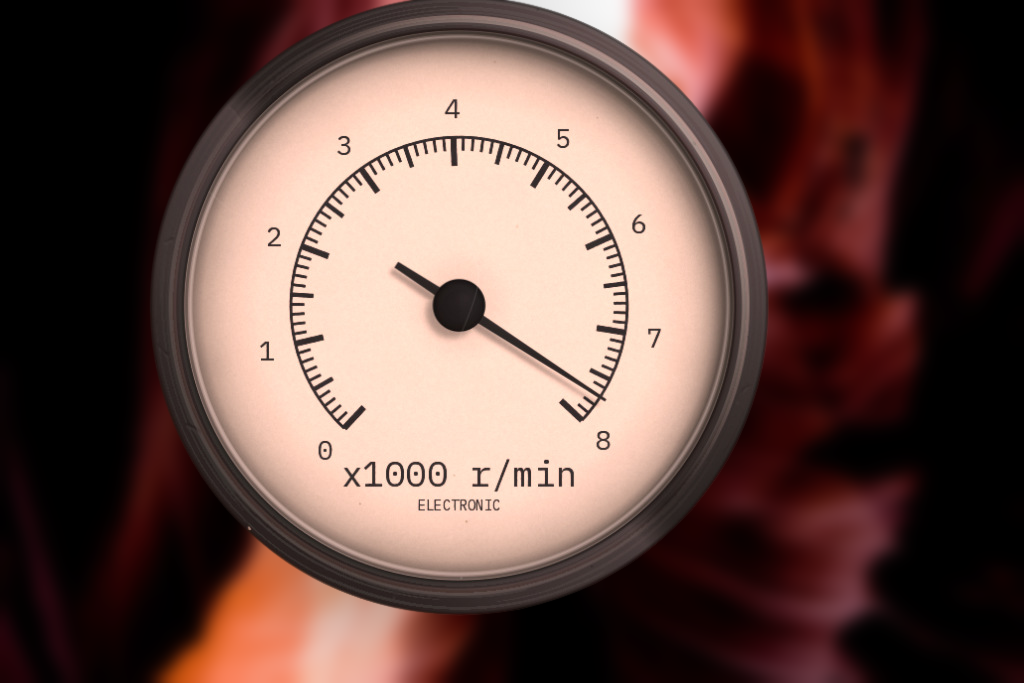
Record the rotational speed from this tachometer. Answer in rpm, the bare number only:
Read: 7700
